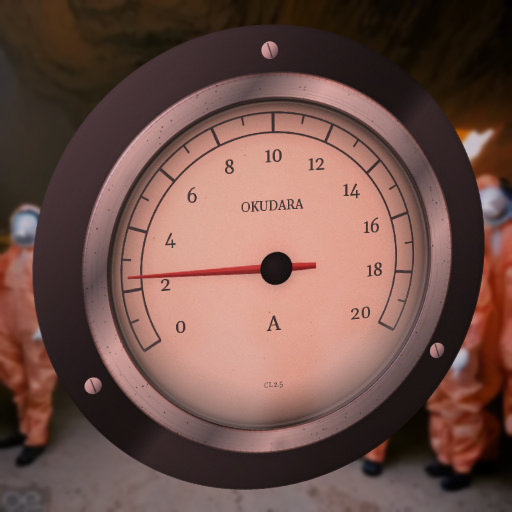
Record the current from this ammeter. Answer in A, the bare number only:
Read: 2.5
